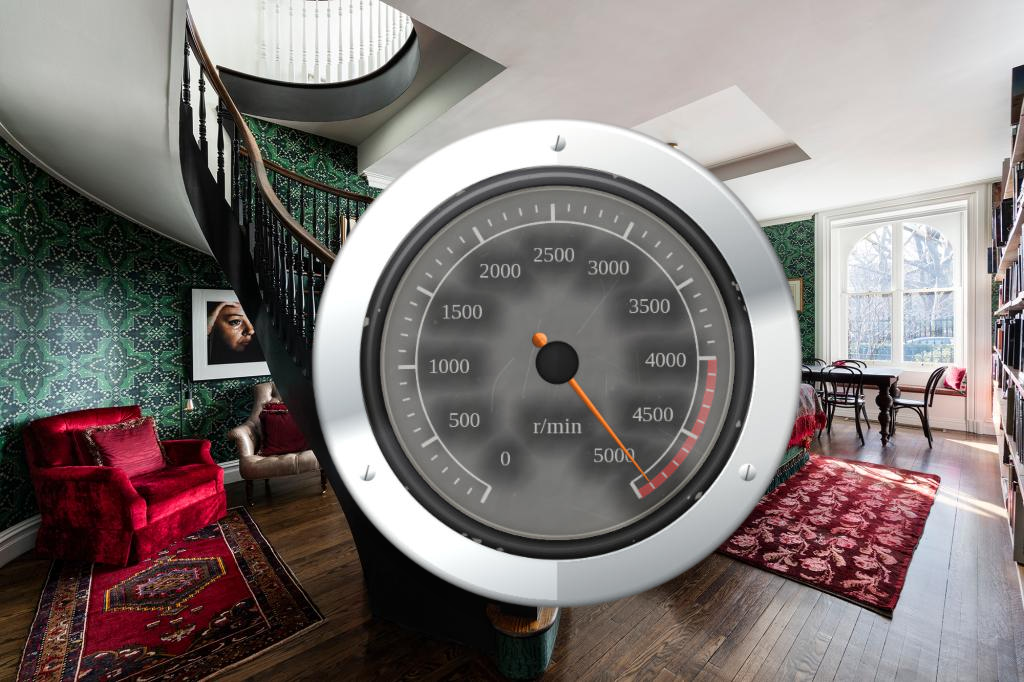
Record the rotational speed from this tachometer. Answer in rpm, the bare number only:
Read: 4900
